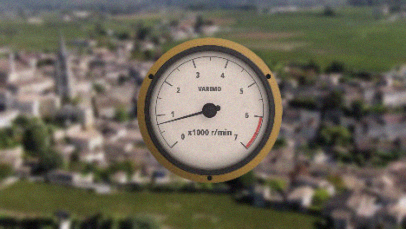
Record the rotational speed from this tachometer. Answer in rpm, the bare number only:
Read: 750
